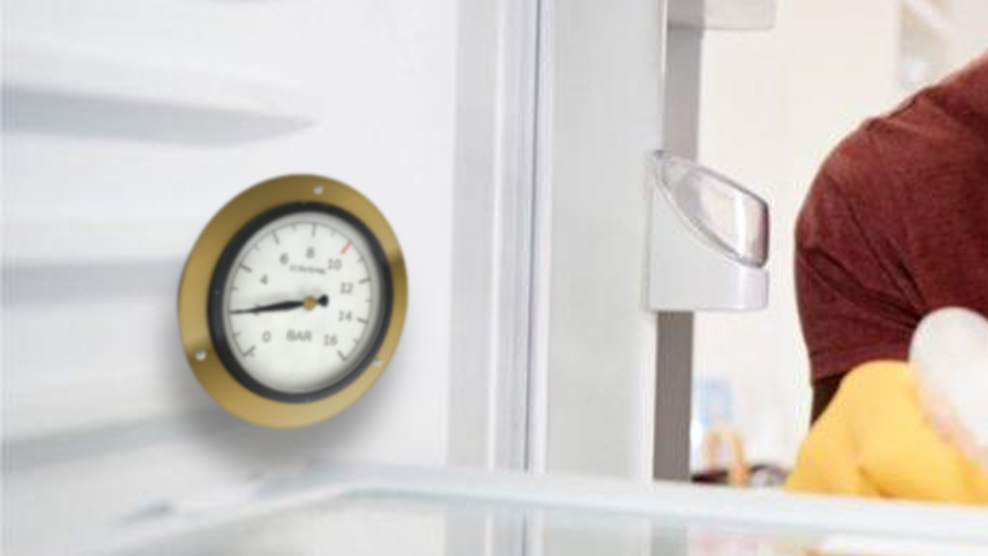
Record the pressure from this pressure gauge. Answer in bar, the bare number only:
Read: 2
